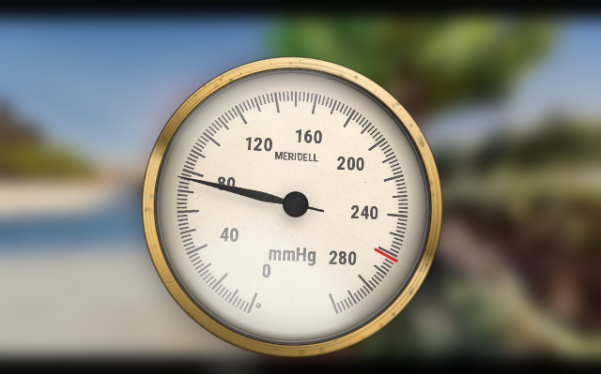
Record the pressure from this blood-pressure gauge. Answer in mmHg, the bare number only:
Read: 76
